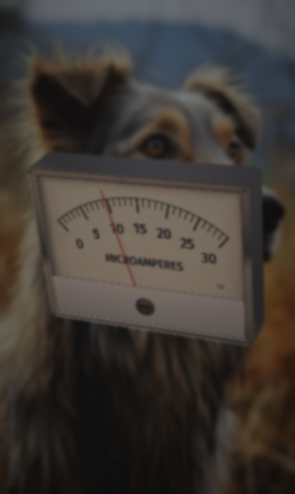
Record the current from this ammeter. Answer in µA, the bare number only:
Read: 10
